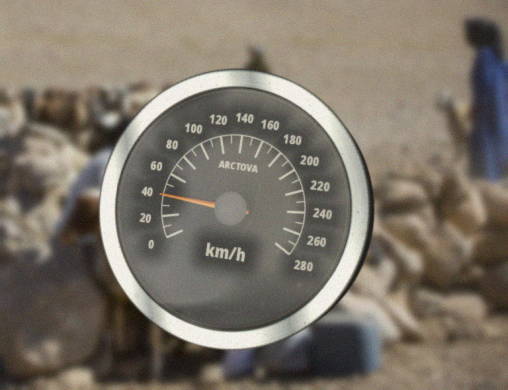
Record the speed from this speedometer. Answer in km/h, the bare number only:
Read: 40
